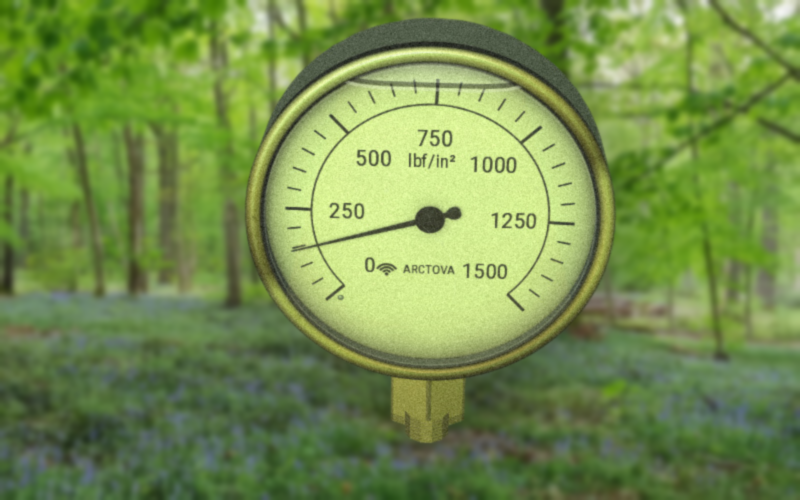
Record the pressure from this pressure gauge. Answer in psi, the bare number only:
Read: 150
